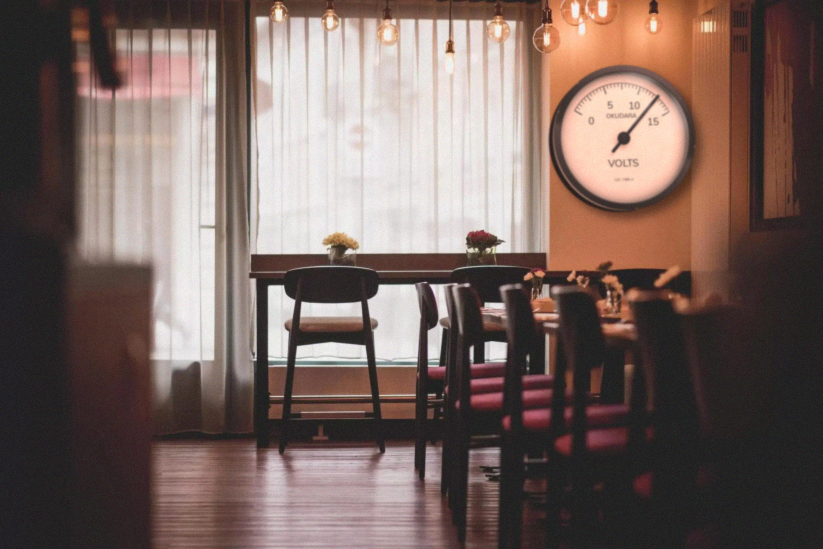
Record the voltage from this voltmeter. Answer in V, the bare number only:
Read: 12.5
